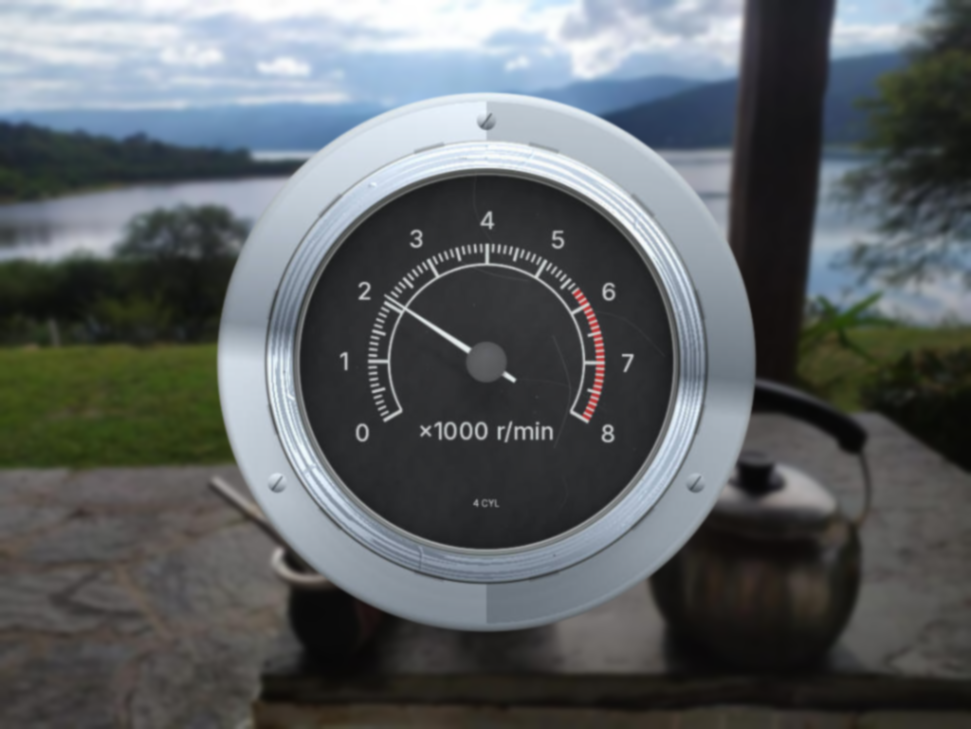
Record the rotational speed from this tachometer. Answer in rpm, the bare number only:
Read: 2100
